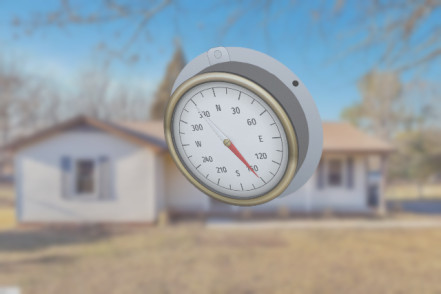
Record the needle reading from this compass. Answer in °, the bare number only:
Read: 150
